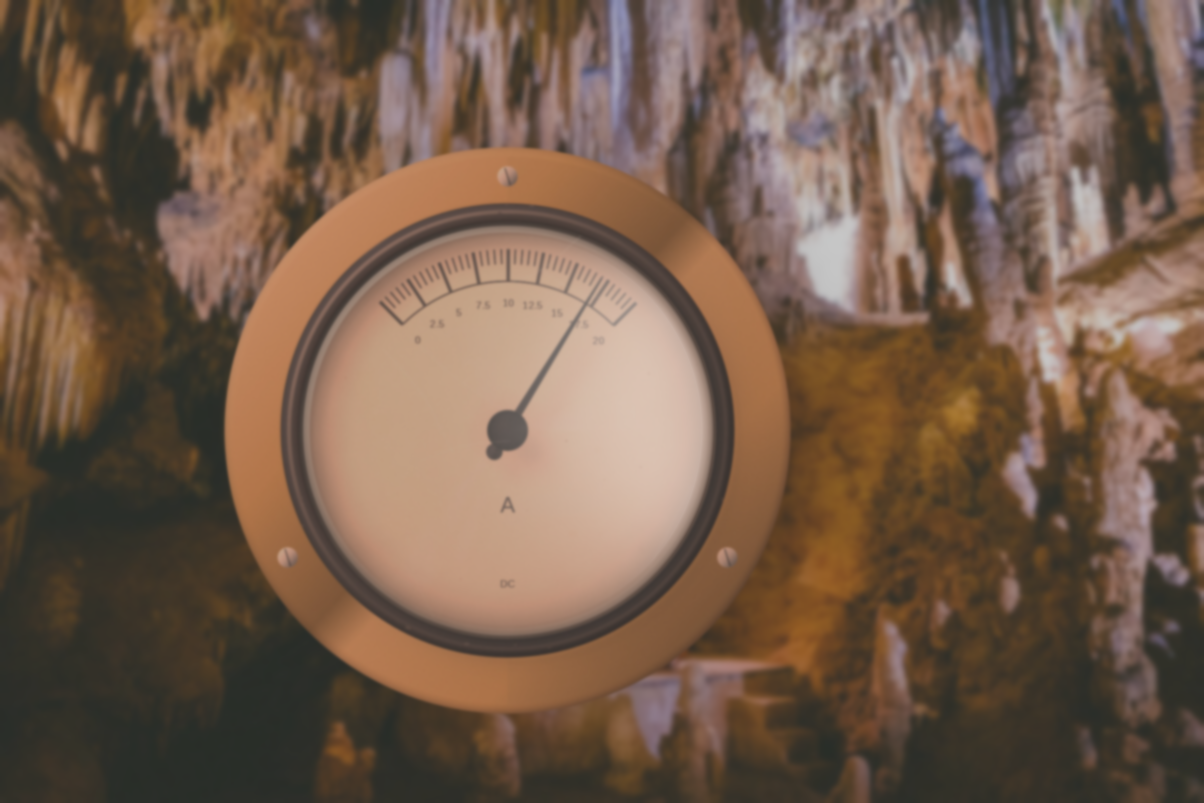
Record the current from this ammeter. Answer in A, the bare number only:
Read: 17
